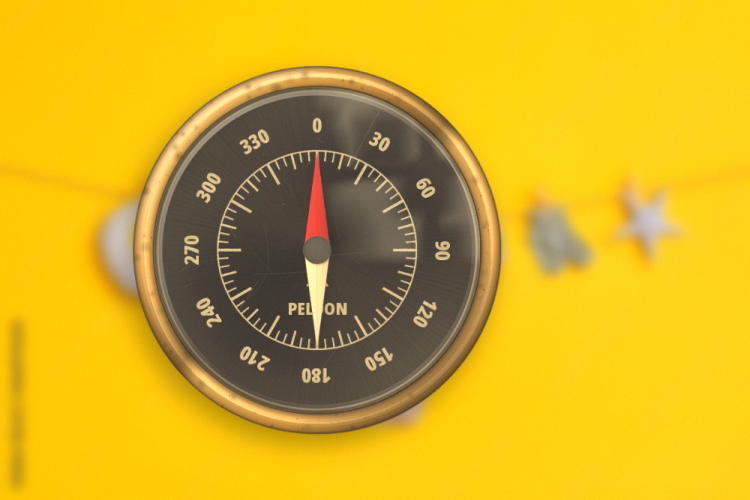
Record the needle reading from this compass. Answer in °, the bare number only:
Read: 0
